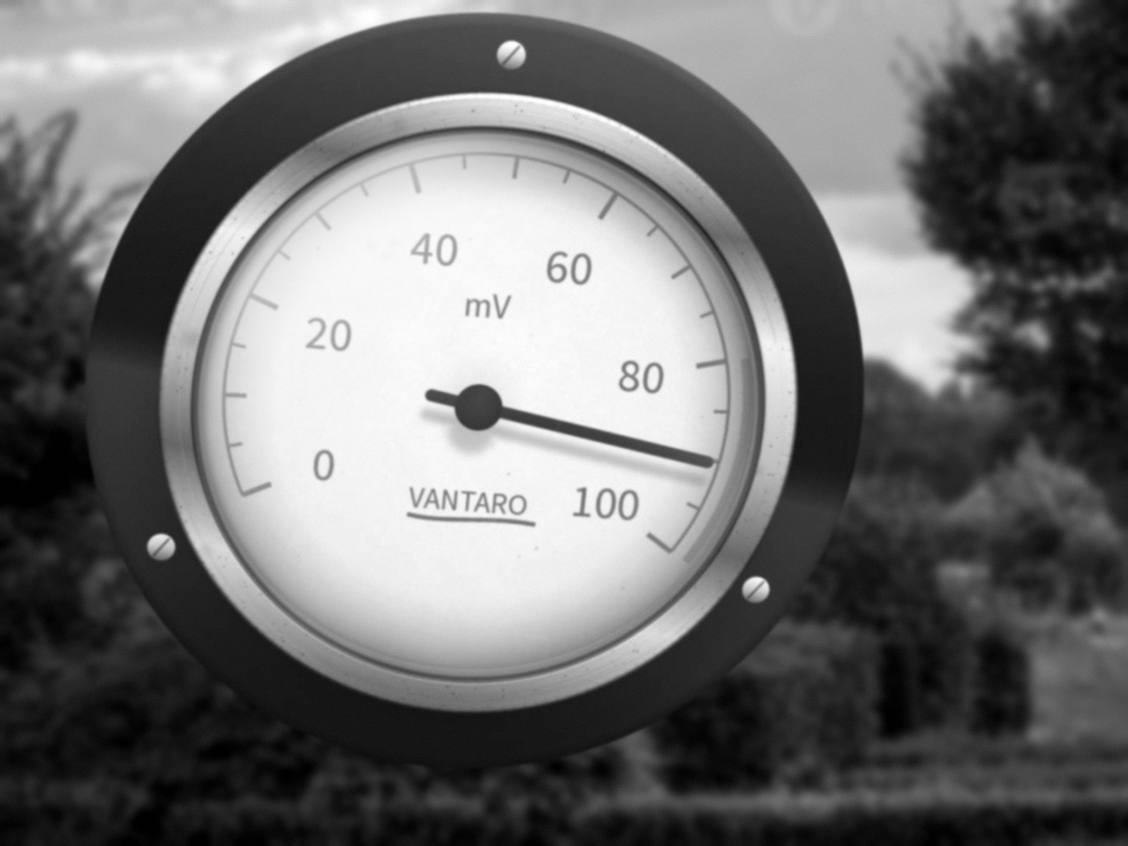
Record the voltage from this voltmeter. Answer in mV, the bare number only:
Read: 90
